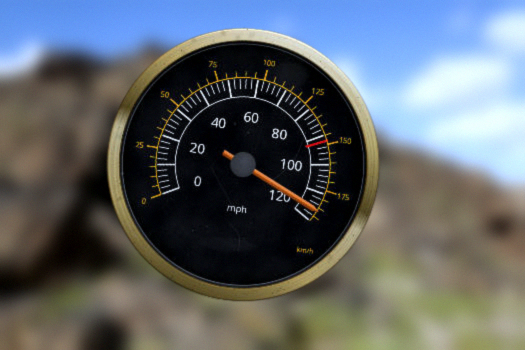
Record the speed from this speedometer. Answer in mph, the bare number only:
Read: 116
